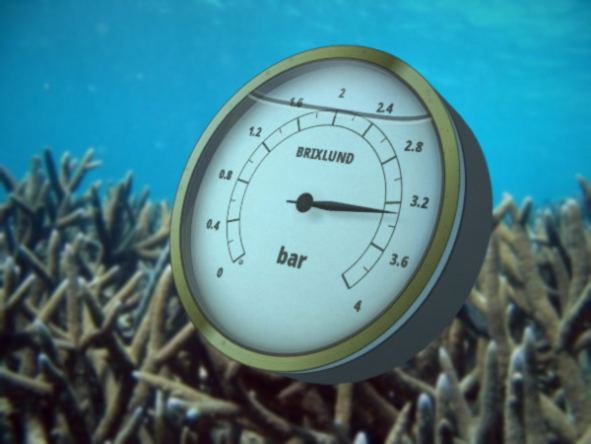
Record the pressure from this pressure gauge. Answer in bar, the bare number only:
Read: 3.3
